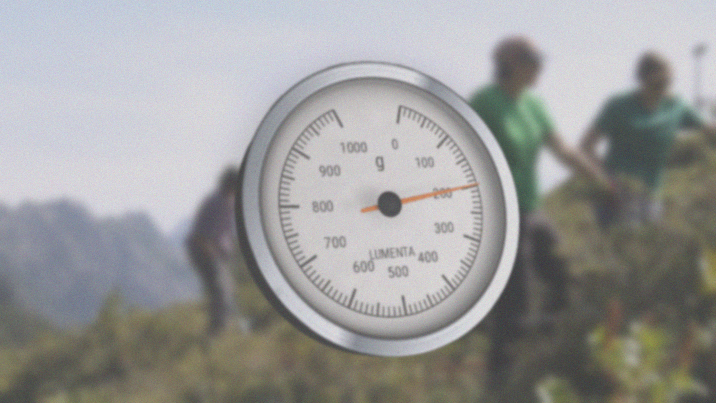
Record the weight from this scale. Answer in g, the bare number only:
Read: 200
